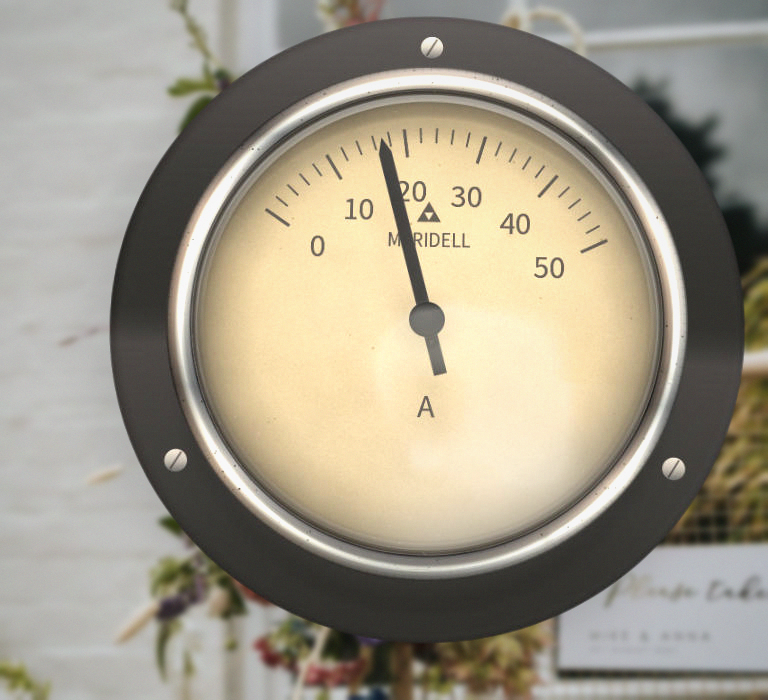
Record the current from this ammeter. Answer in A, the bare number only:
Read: 17
